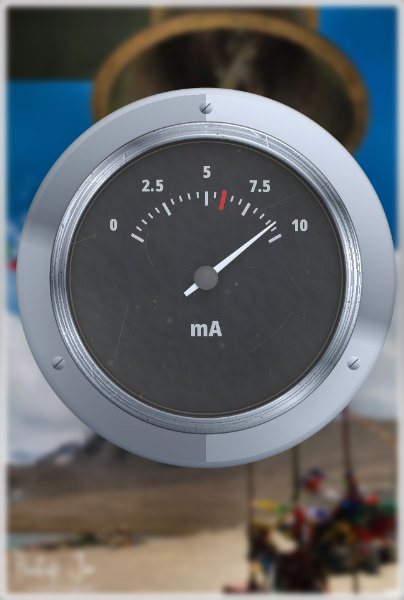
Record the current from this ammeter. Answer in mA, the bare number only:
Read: 9.25
